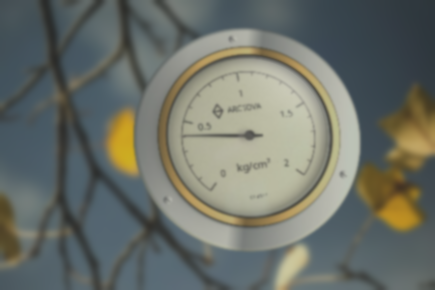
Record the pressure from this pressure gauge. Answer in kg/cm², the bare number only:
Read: 0.4
